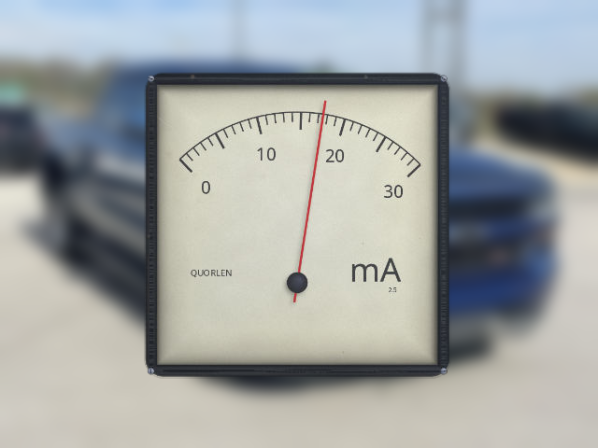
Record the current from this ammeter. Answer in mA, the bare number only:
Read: 17.5
